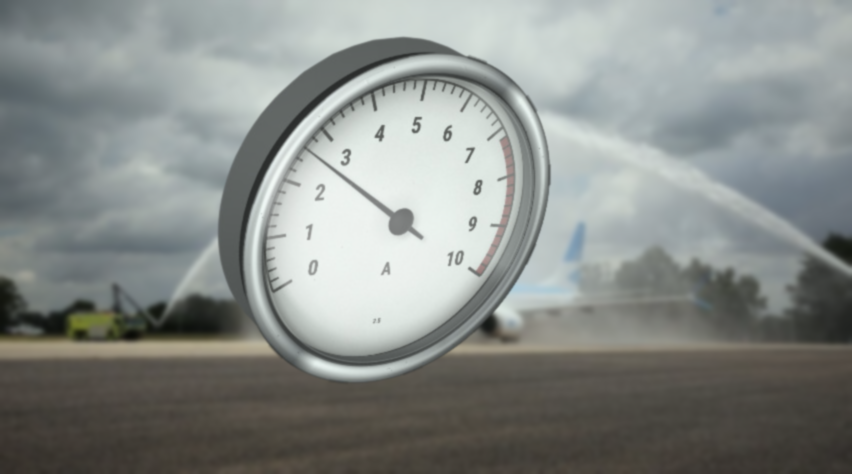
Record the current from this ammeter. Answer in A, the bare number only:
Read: 2.6
